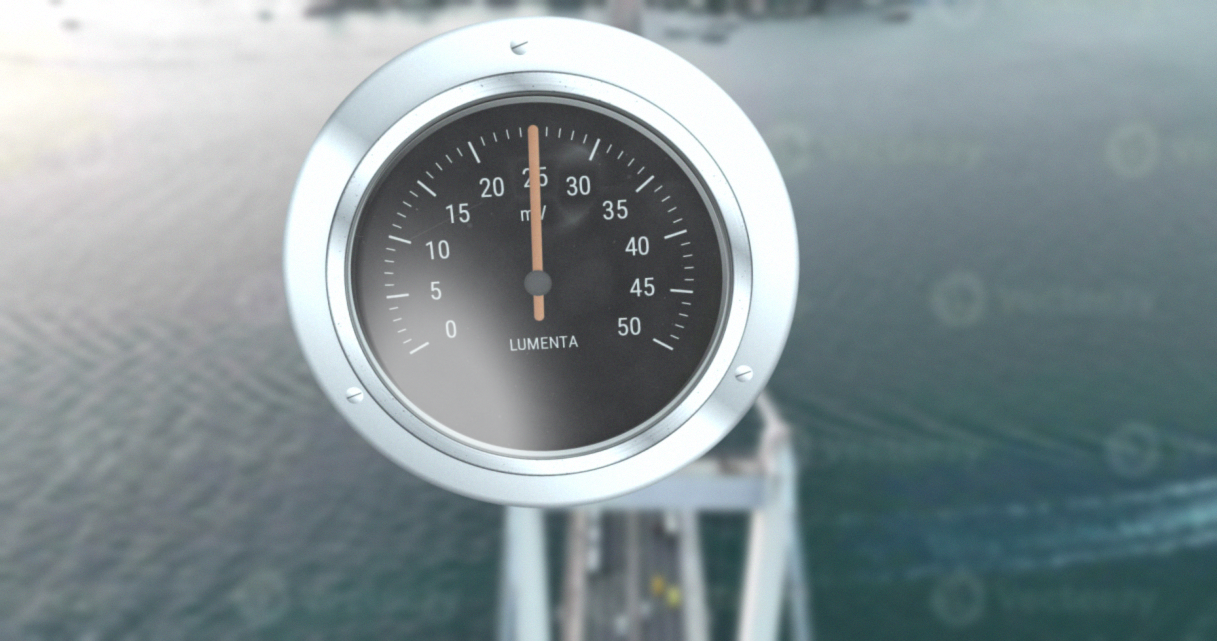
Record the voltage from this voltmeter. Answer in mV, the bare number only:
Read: 25
